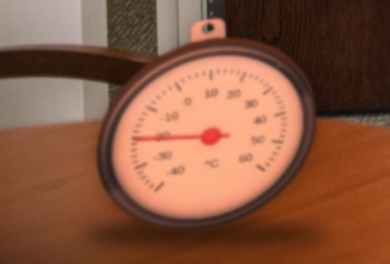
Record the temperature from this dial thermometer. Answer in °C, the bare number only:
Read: -20
